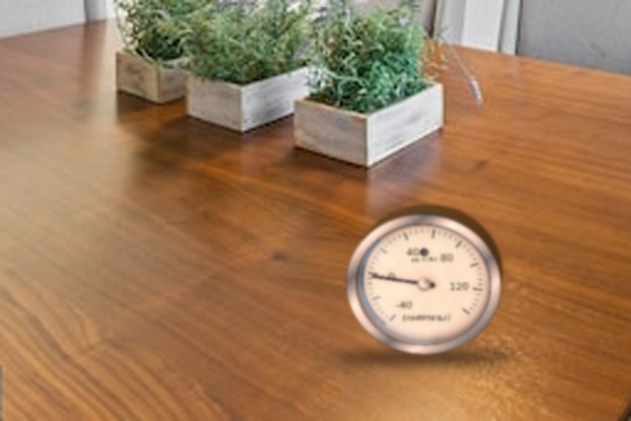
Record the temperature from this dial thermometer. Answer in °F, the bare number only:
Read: 0
